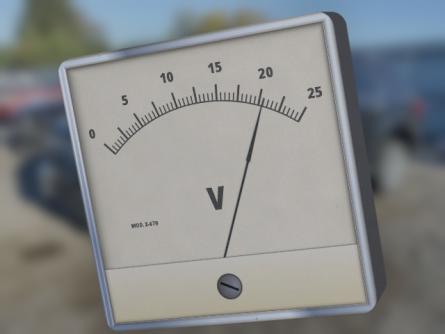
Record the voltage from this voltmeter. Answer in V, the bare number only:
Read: 20.5
